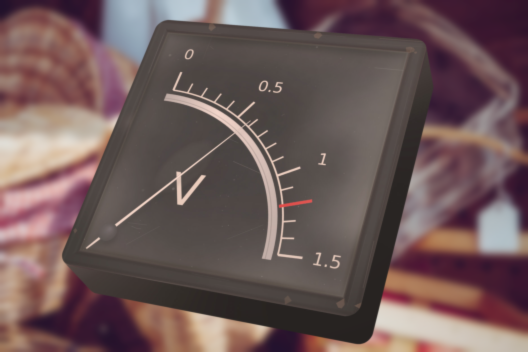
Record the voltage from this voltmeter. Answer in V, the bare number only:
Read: 0.6
